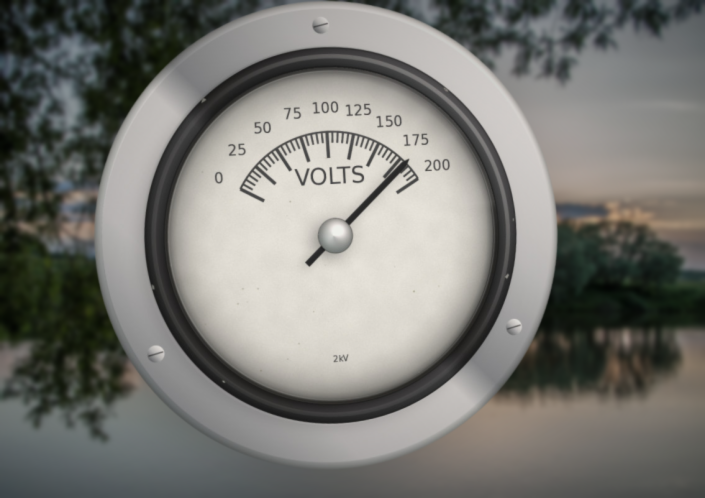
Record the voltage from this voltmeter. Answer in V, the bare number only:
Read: 180
